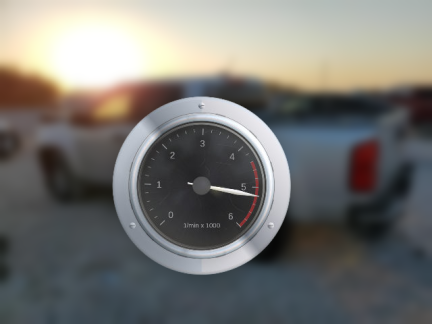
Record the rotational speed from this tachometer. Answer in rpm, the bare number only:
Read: 5200
